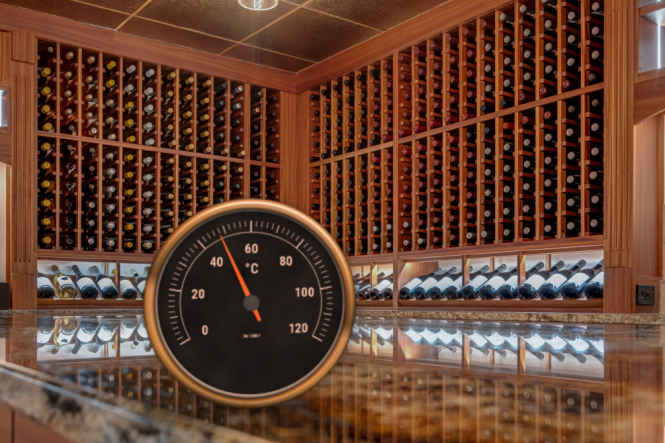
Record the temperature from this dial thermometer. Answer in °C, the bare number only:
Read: 48
